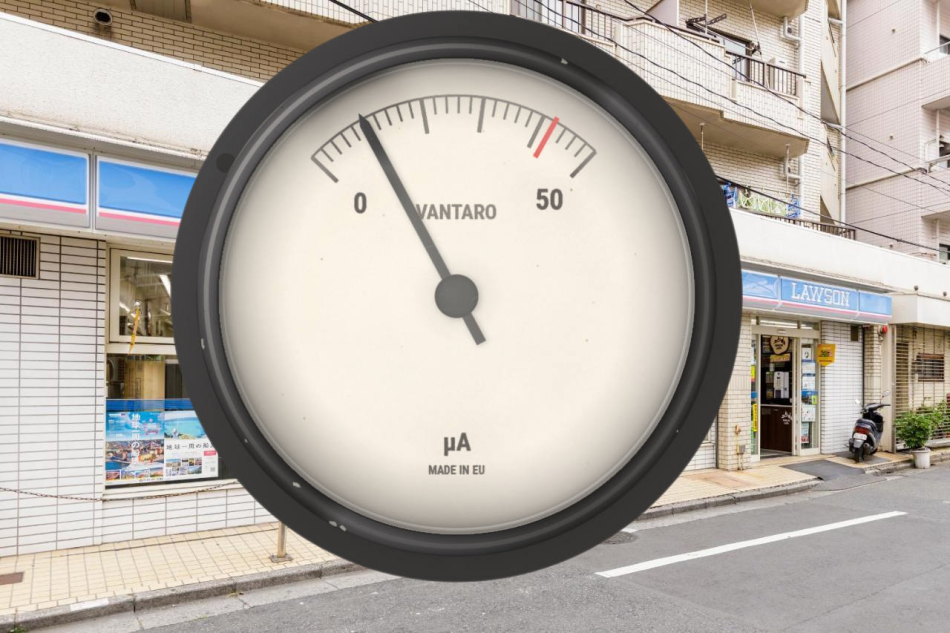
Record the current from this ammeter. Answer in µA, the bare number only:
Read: 10
